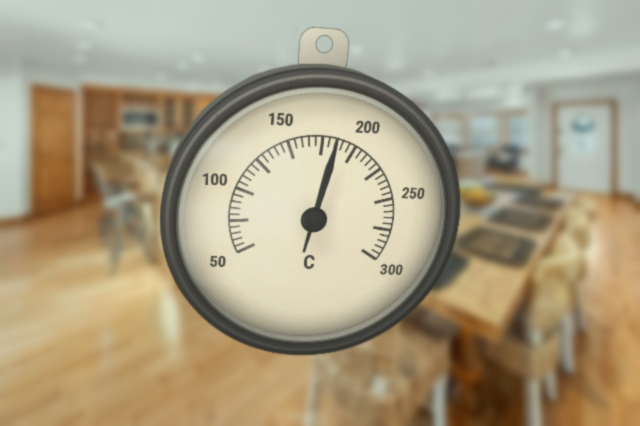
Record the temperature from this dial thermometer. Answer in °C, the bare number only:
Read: 185
